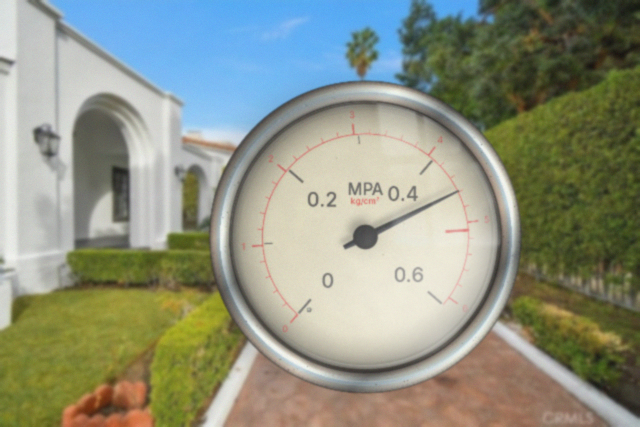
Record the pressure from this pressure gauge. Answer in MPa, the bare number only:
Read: 0.45
